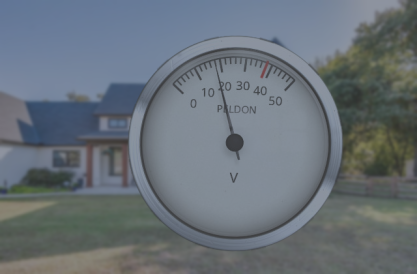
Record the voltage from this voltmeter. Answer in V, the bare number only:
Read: 18
